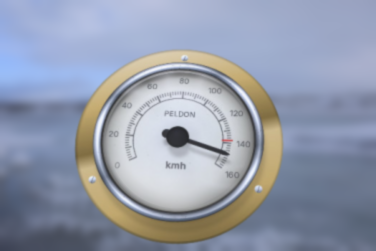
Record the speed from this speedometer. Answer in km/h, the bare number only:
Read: 150
